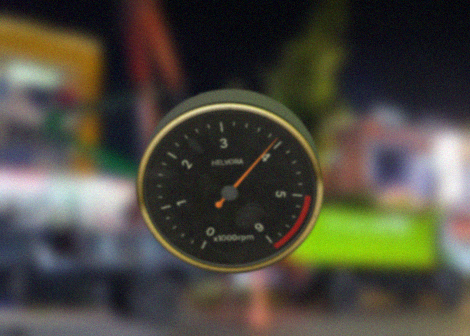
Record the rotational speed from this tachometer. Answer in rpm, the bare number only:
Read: 3900
